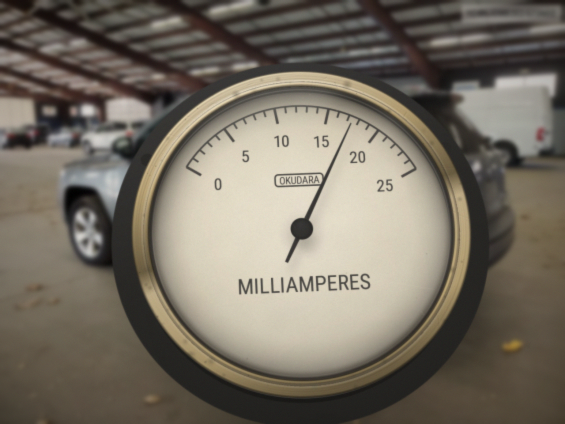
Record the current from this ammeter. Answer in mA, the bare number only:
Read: 17.5
